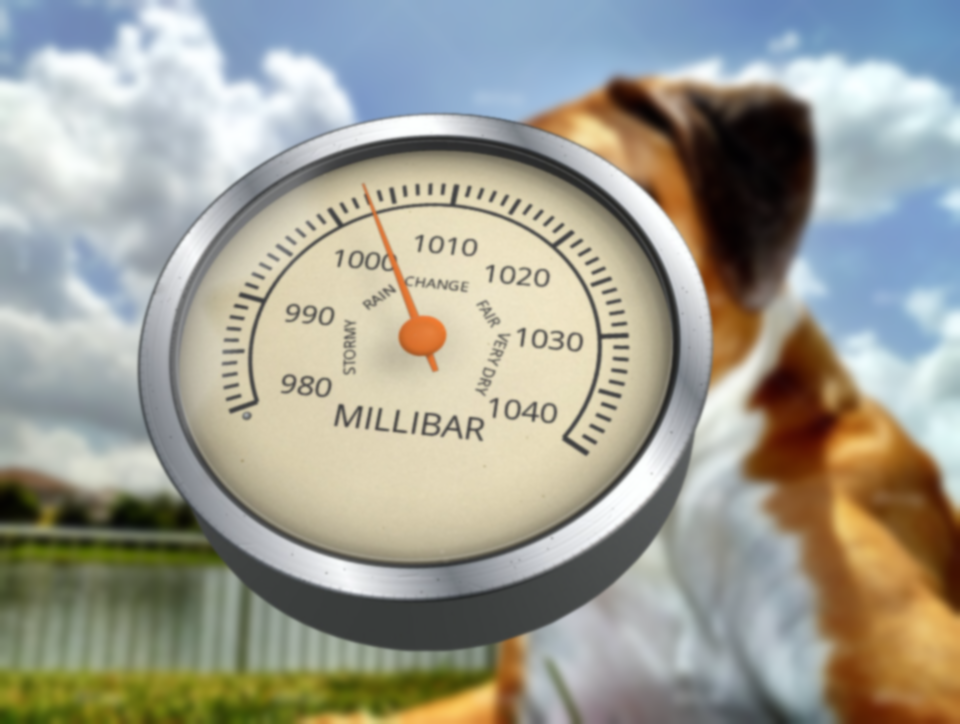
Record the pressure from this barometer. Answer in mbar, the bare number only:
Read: 1003
